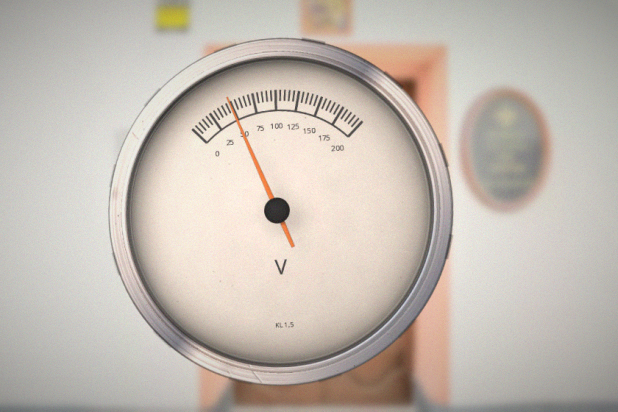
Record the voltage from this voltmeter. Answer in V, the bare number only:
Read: 50
